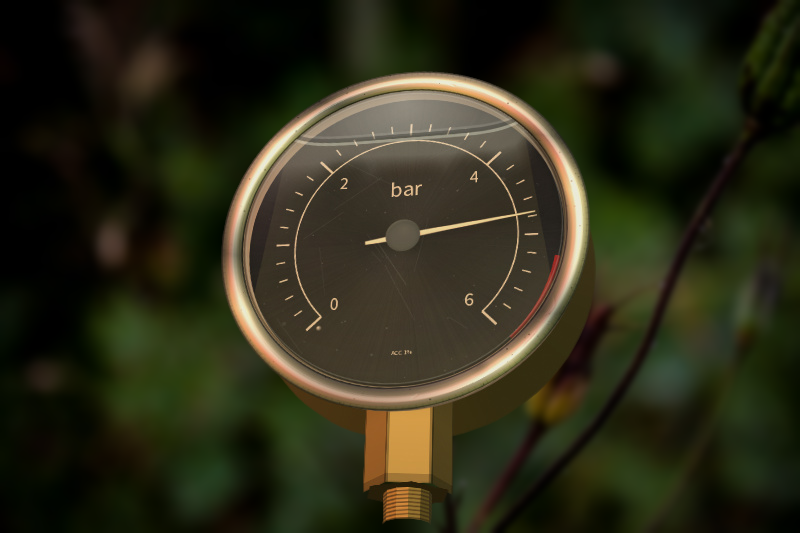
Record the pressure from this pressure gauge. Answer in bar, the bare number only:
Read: 4.8
